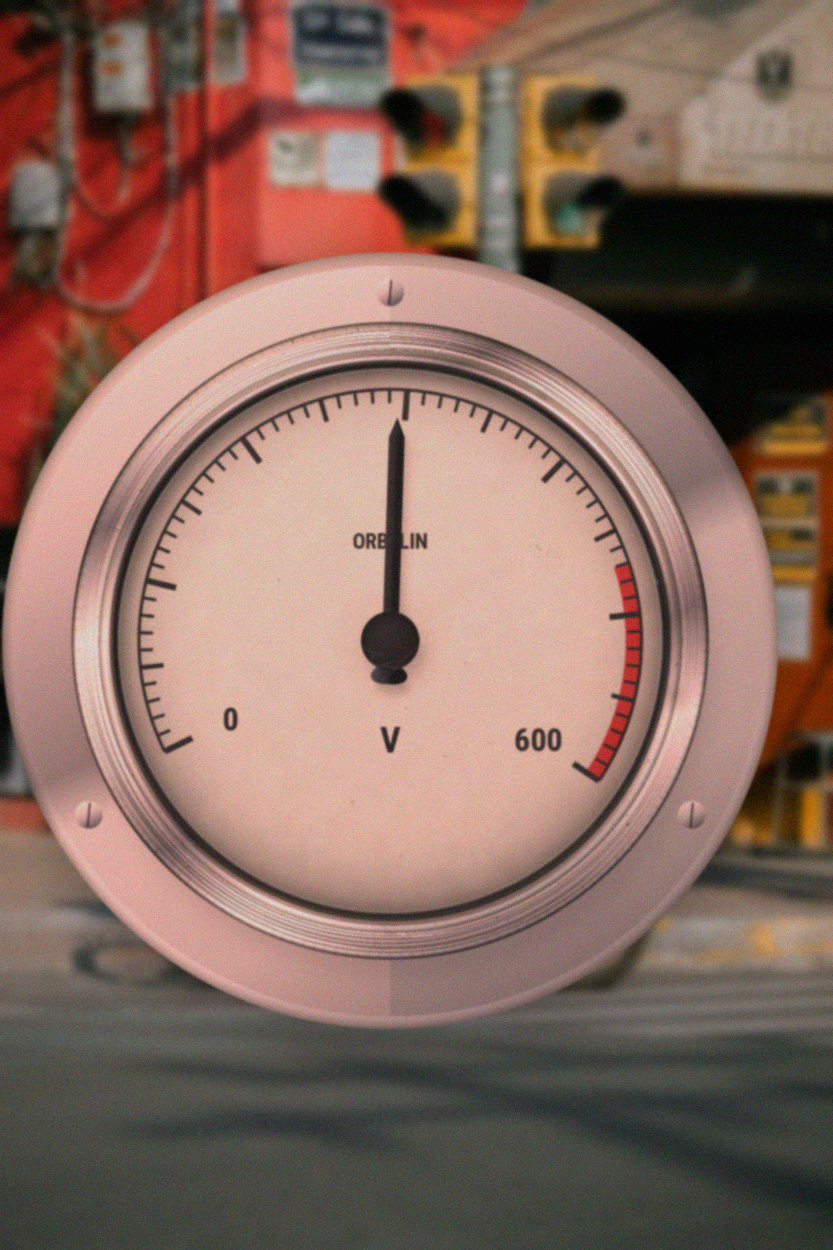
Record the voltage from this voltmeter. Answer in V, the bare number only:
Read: 295
